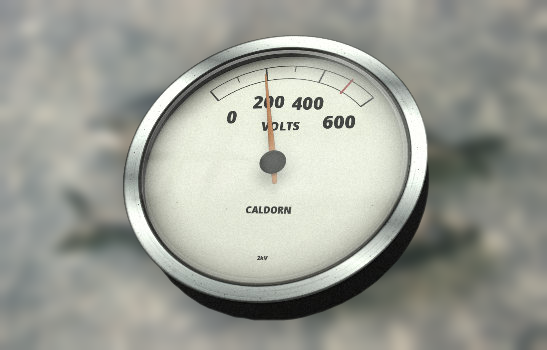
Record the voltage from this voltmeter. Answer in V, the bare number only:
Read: 200
